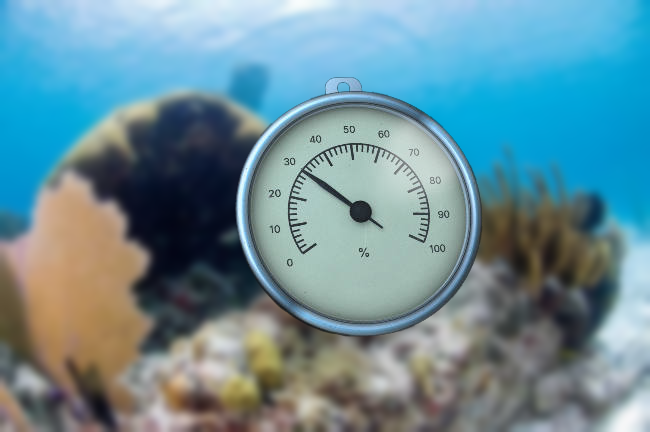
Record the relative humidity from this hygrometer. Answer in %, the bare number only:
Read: 30
